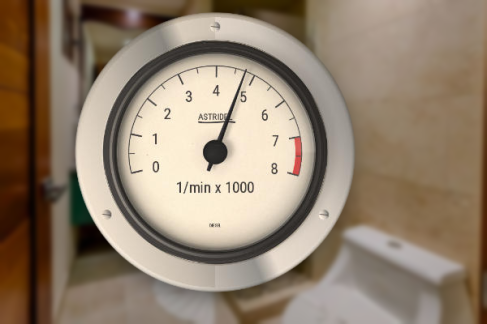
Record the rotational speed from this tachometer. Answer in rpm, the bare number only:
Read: 4750
